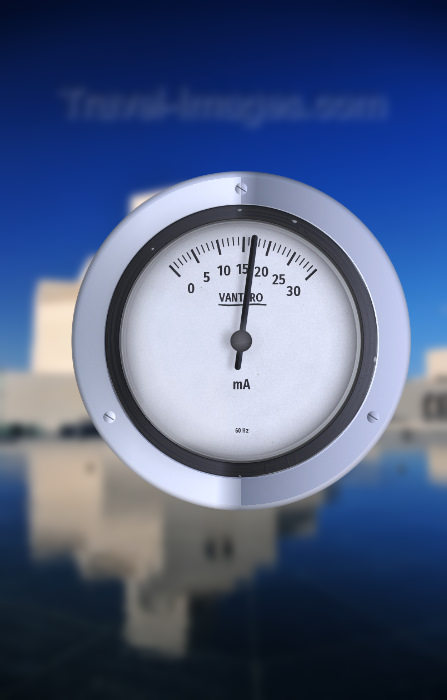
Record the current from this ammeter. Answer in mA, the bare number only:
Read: 17
